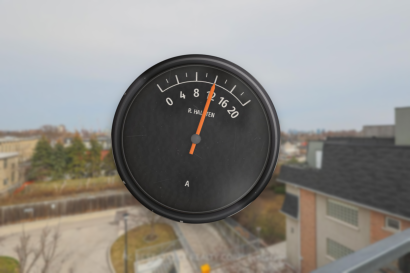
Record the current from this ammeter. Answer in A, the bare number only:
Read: 12
